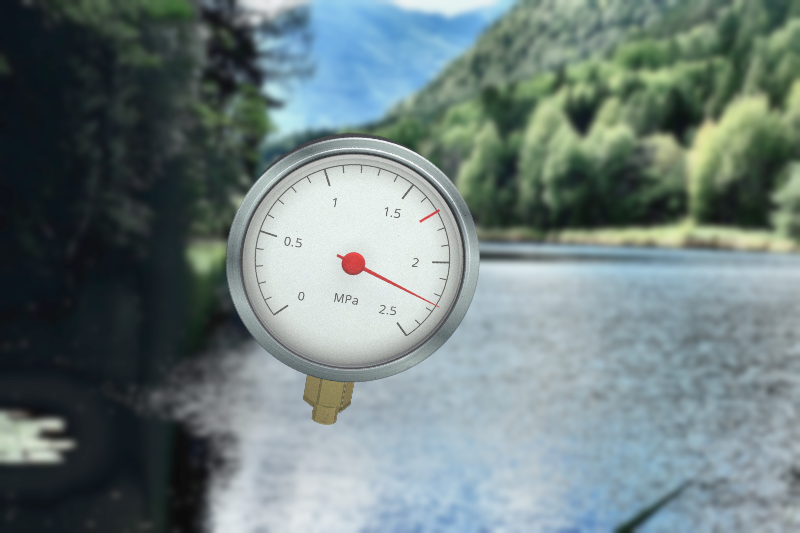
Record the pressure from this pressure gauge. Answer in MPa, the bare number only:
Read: 2.25
